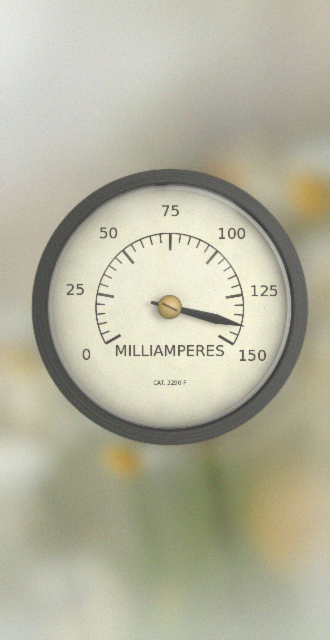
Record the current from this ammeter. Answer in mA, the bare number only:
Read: 140
